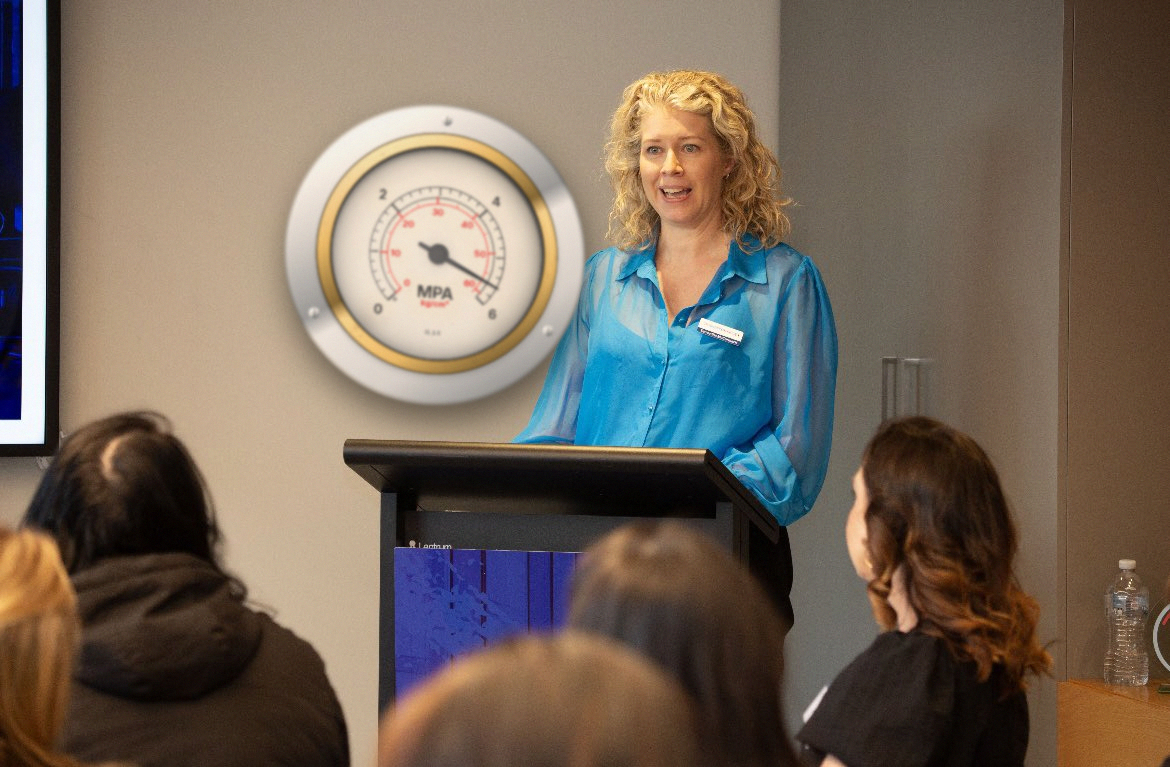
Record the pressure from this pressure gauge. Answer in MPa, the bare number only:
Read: 5.6
